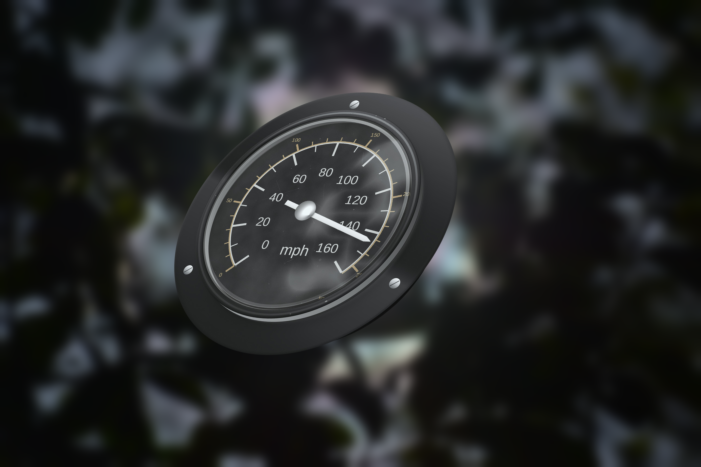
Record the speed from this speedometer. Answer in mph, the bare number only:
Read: 145
